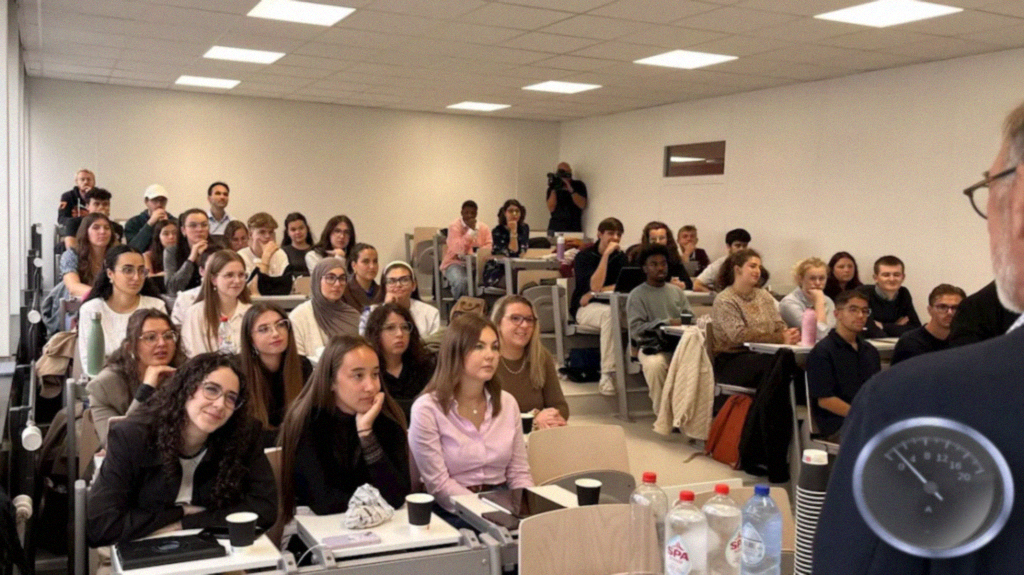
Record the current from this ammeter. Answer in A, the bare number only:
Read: 2
